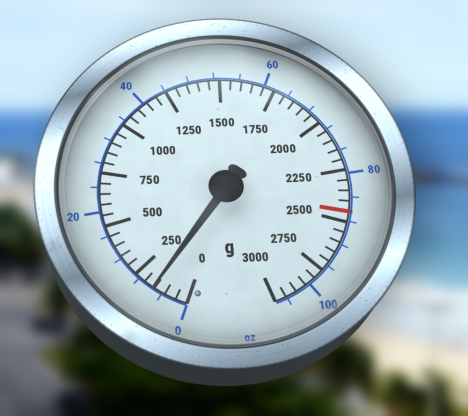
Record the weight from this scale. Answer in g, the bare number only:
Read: 150
